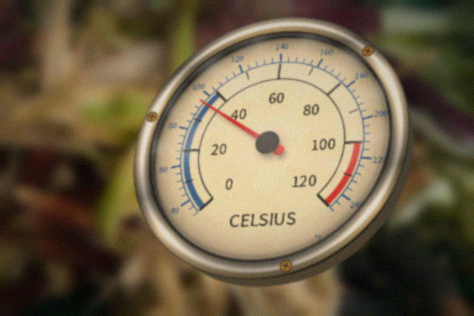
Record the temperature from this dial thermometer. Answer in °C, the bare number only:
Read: 35
